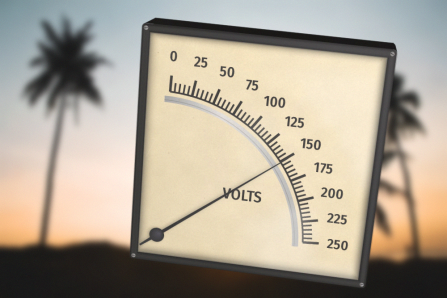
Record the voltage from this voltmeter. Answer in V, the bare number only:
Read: 150
